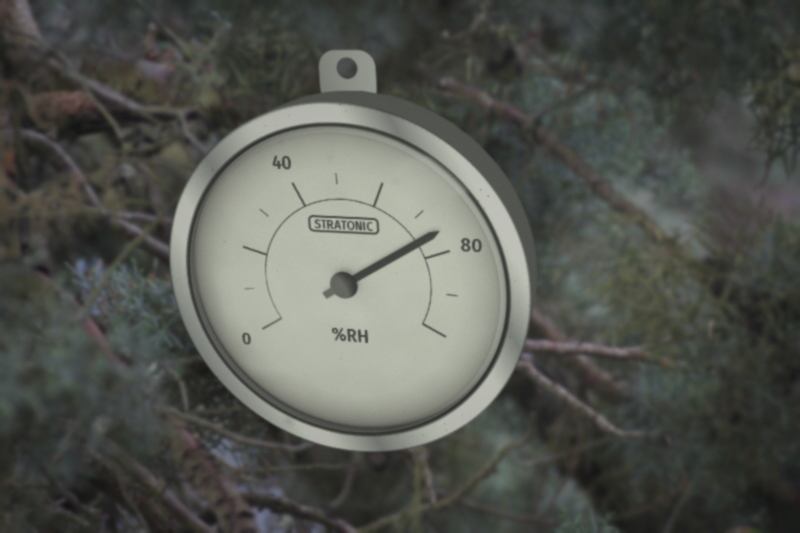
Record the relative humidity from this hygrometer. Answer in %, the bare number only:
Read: 75
